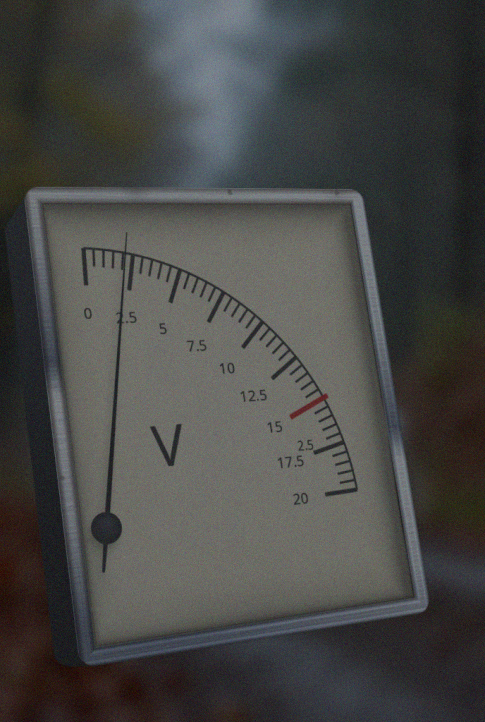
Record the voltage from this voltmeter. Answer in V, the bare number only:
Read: 2
